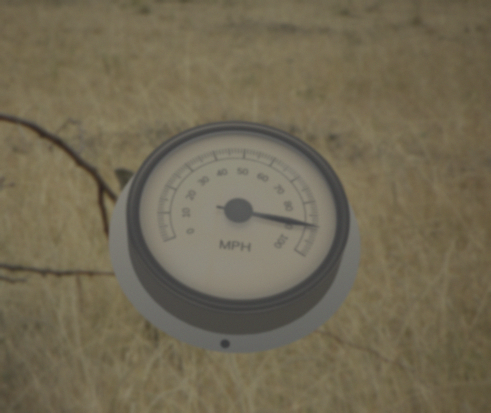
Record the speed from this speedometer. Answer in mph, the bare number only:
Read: 90
